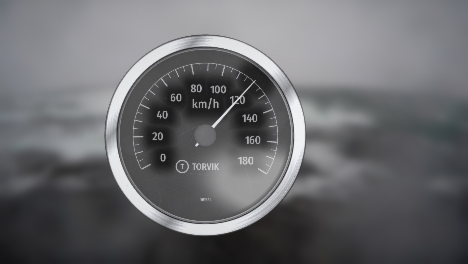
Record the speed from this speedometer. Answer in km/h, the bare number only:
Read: 120
